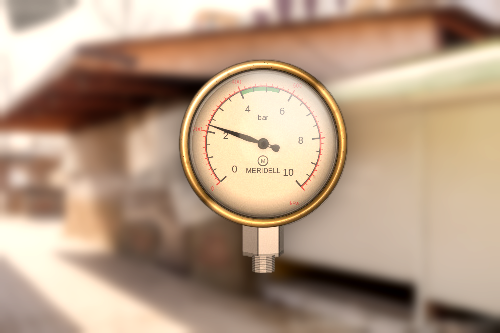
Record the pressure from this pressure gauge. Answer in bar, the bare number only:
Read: 2.25
